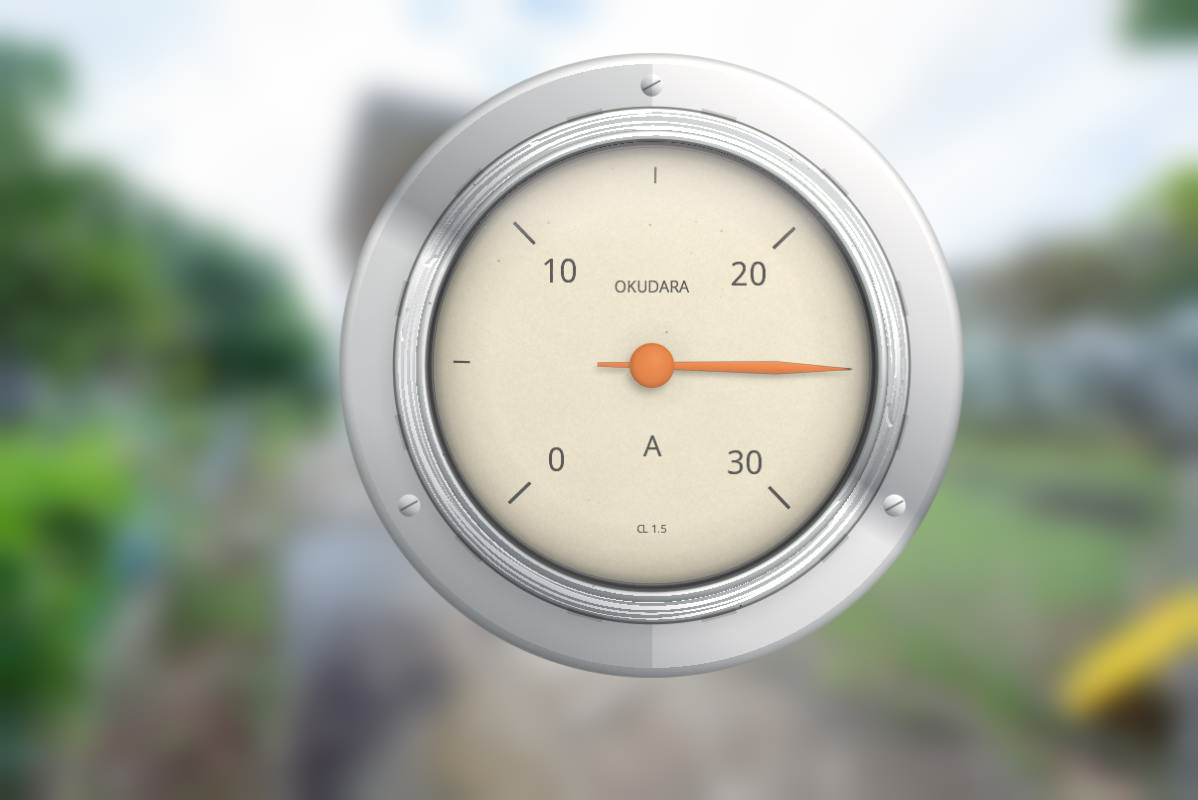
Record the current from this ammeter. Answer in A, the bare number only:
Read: 25
